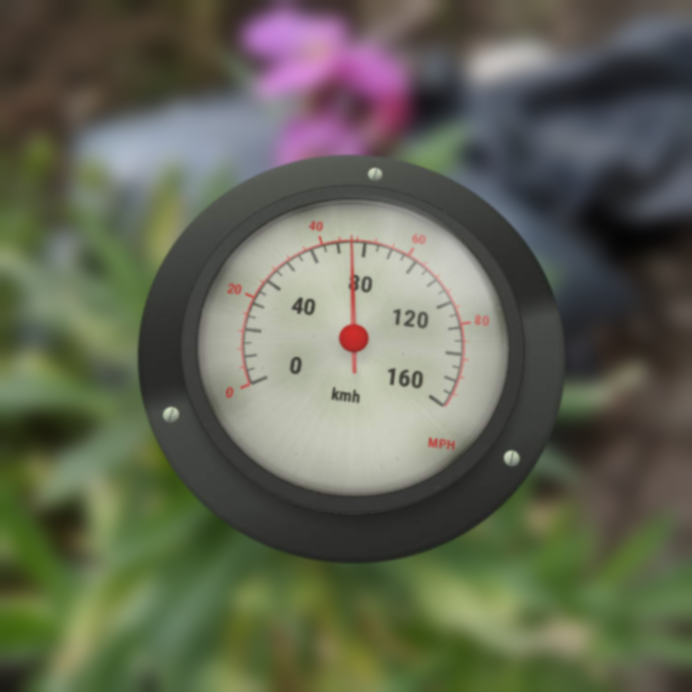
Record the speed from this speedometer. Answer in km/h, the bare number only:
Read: 75
